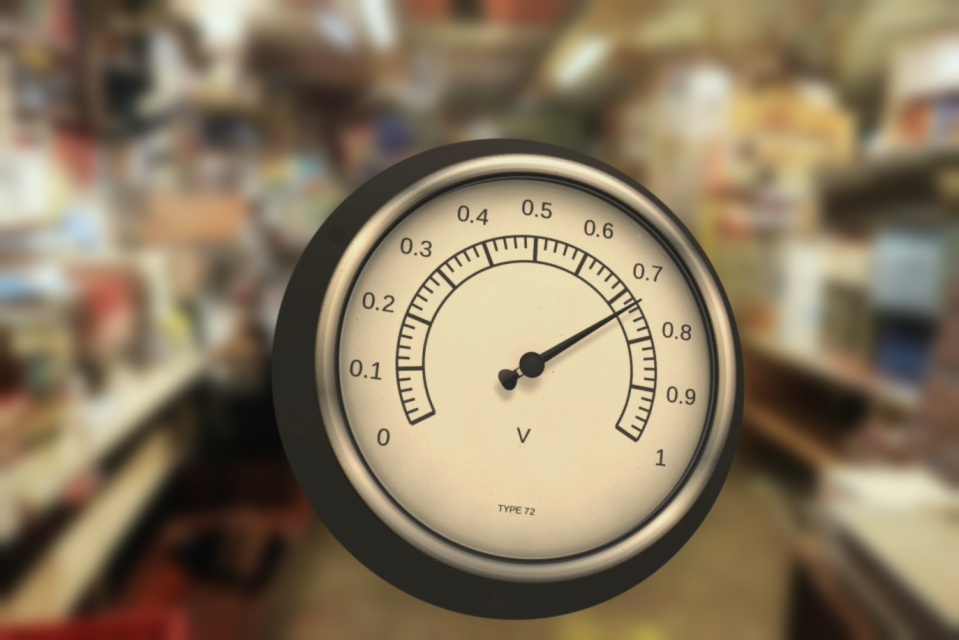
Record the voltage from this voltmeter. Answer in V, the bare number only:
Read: 0.73
